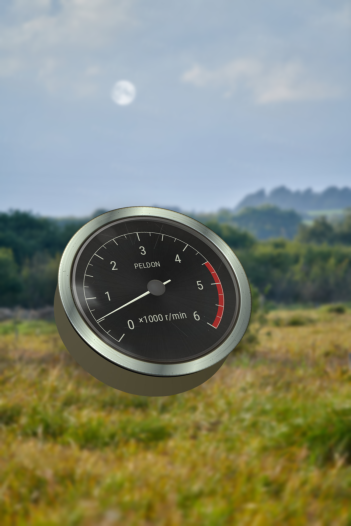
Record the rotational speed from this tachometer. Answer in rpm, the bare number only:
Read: 500
